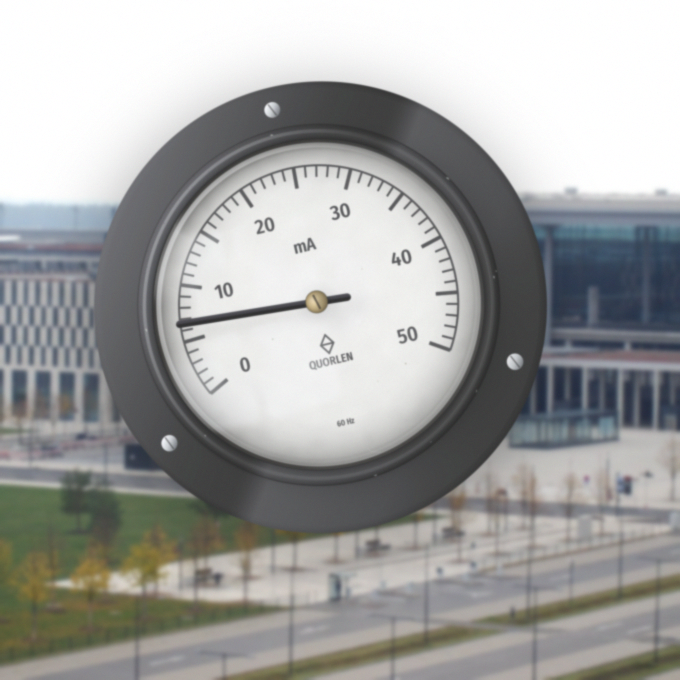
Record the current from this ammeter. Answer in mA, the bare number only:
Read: 6.5
